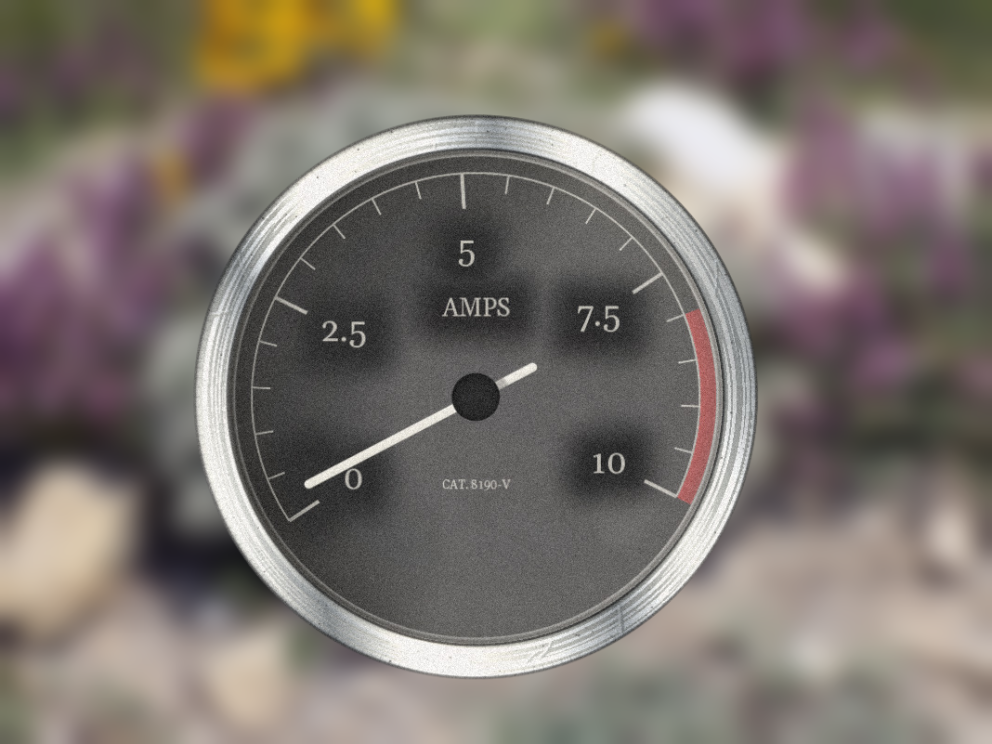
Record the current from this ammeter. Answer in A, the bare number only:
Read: 0.25
